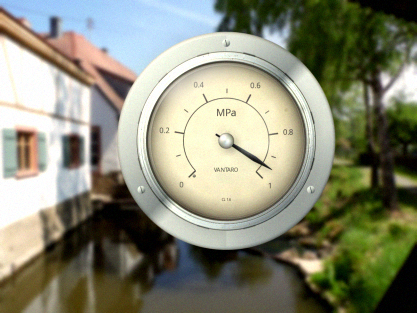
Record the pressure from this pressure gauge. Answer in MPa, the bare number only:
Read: 0.95
